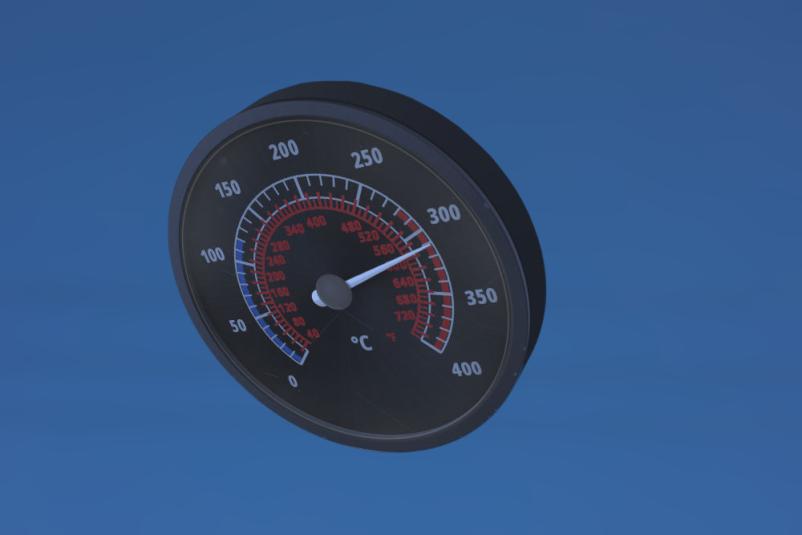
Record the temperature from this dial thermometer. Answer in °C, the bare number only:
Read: 310
